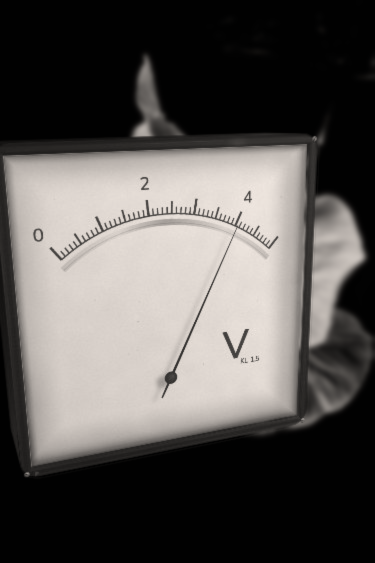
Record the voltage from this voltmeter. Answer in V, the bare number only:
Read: 4
